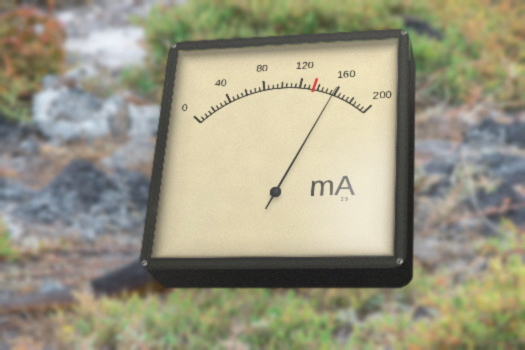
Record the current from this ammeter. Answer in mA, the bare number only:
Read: 160
